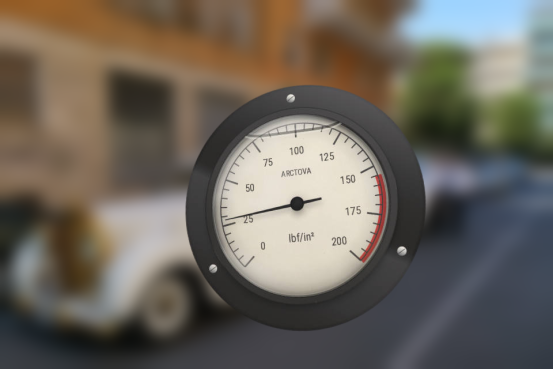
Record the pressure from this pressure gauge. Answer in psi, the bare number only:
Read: 27.5
